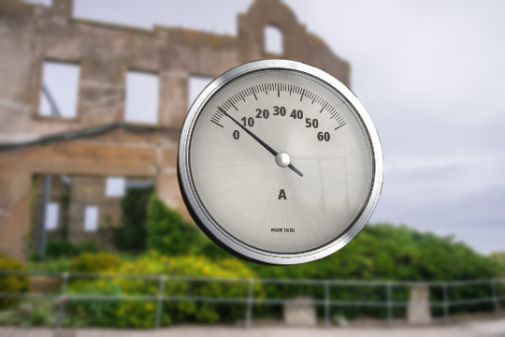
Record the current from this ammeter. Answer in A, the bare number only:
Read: 5
